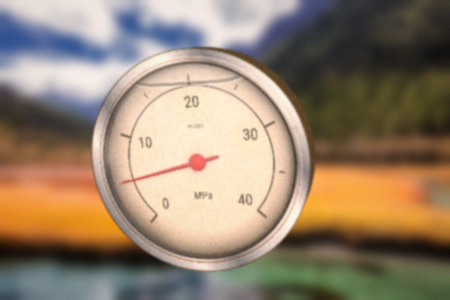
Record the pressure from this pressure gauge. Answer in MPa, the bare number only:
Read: 5
